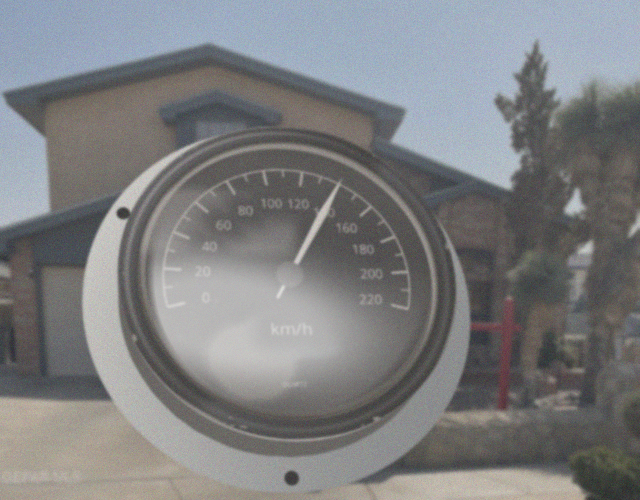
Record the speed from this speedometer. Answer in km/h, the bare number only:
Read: 140
